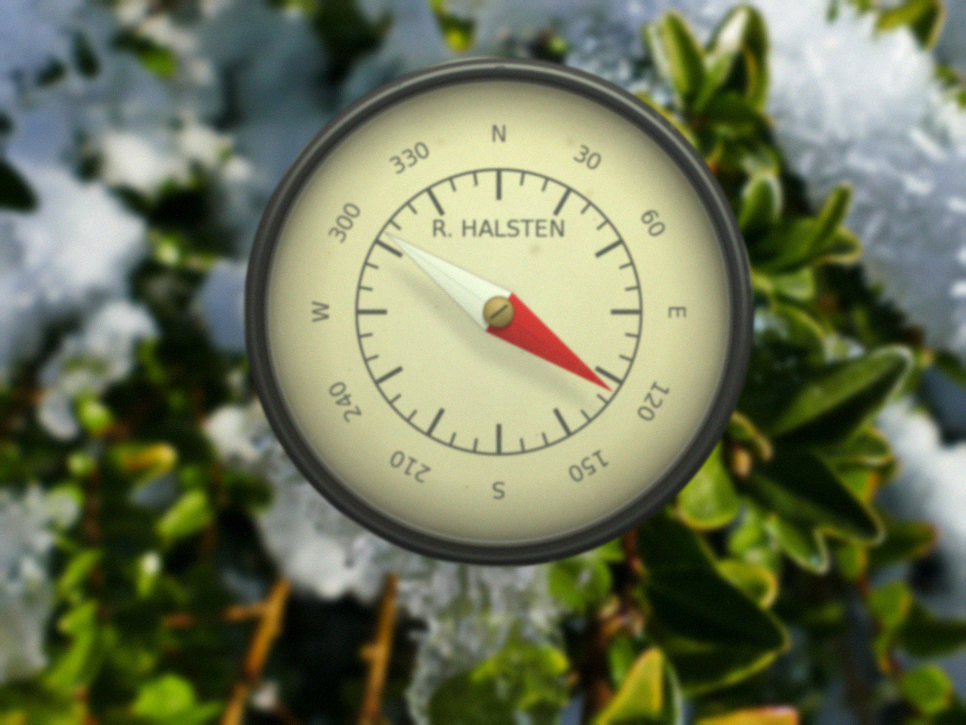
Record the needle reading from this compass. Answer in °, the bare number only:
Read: 125
